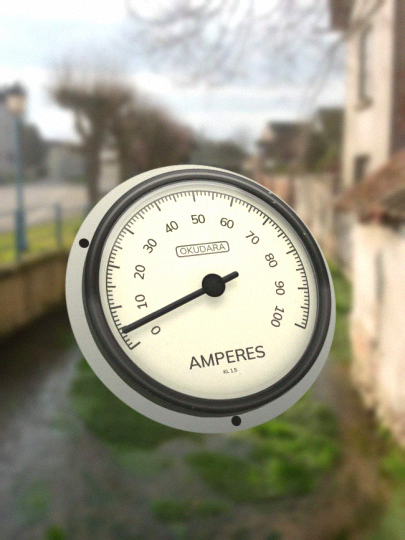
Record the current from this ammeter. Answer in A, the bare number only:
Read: 4
